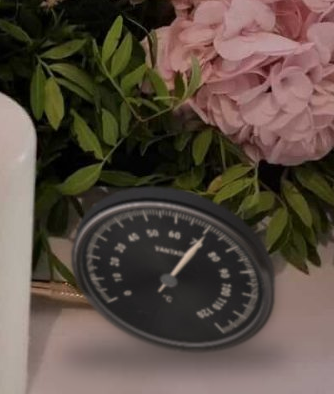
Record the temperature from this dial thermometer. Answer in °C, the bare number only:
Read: 70
